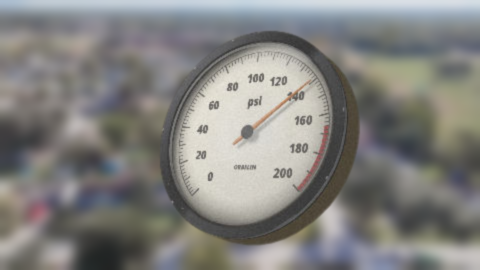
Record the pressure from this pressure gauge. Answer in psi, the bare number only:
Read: 140
